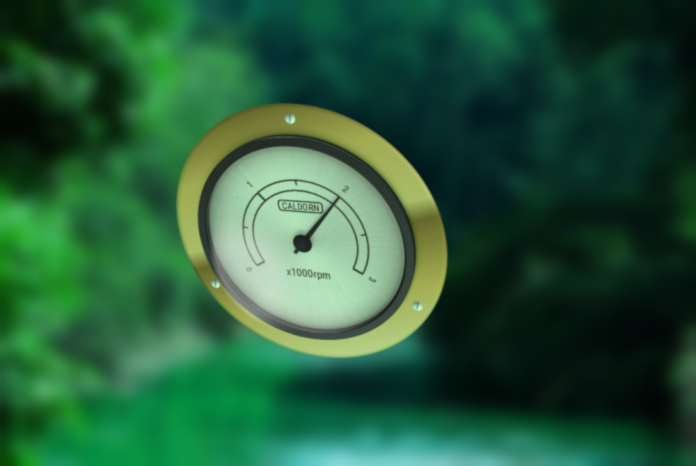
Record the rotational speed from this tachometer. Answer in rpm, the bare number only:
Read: 2000
